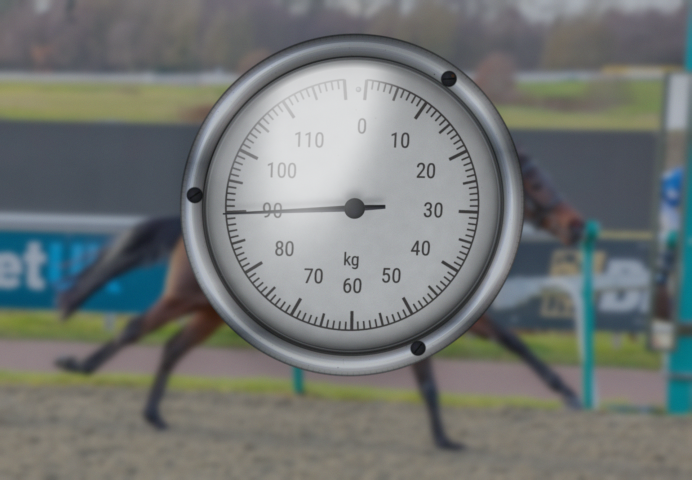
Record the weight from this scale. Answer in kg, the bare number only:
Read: 90
